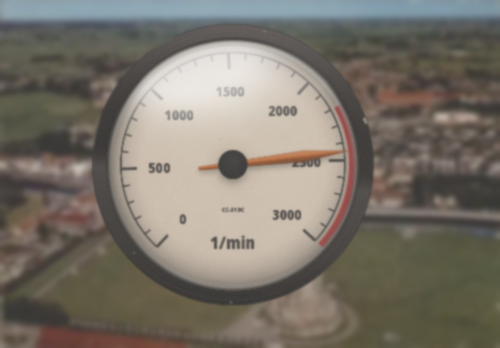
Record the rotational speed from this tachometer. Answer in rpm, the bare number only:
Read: 2450
